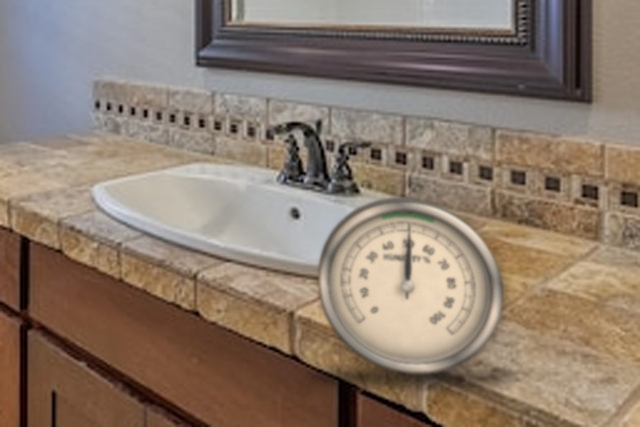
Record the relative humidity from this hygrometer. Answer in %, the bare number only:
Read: 50
